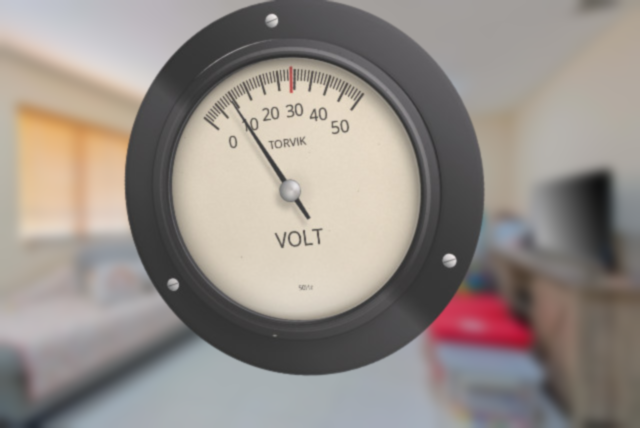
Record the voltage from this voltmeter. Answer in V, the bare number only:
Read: 10
